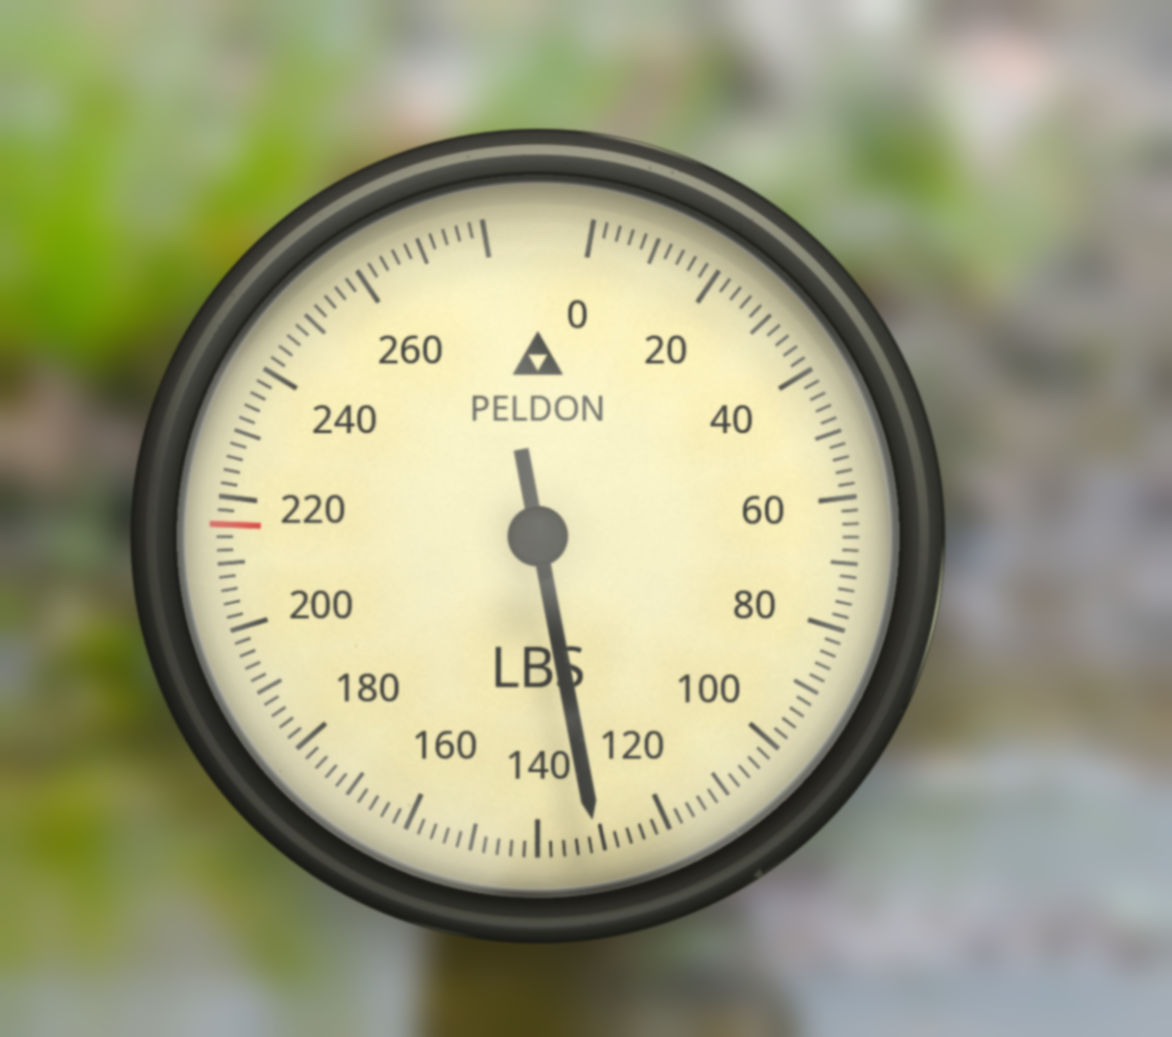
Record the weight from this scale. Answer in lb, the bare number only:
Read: 131
